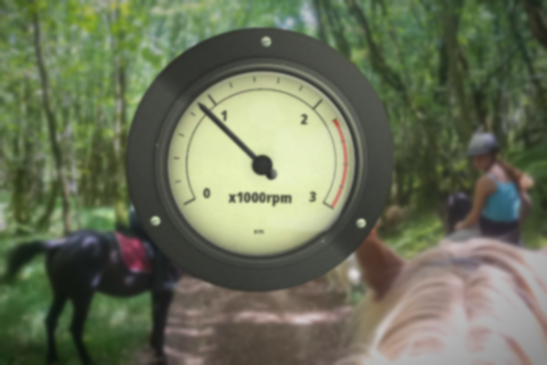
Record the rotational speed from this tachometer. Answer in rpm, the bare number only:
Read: 900
